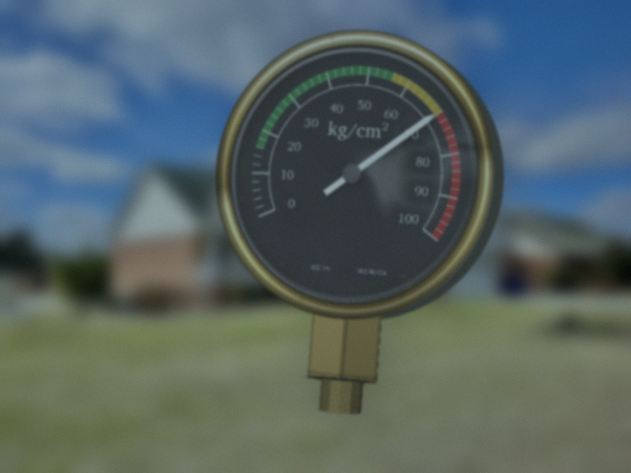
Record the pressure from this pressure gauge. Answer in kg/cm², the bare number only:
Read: 70
